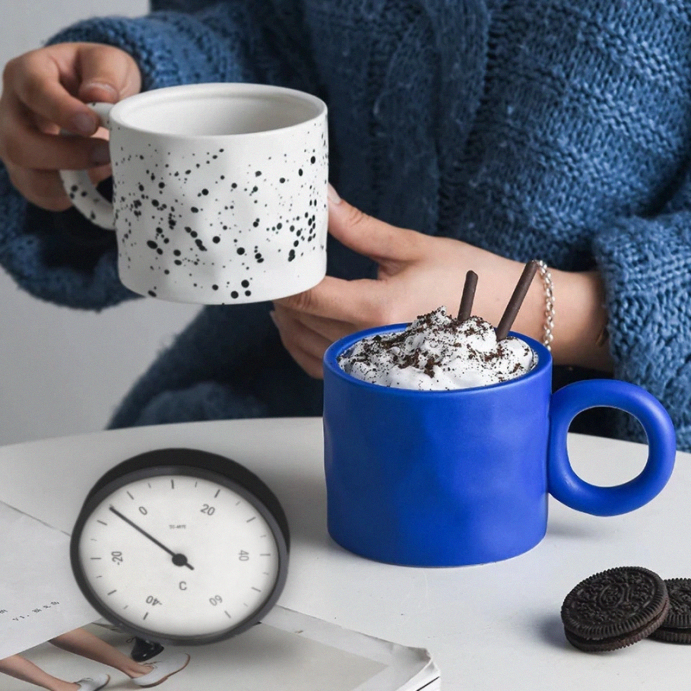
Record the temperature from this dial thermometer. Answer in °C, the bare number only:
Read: -5
